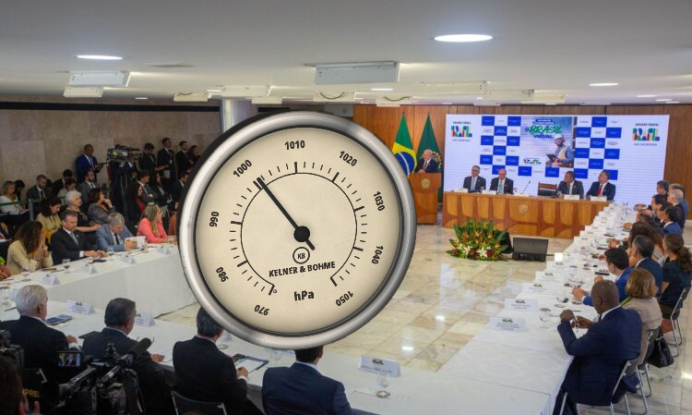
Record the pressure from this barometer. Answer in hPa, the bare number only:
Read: 1001
